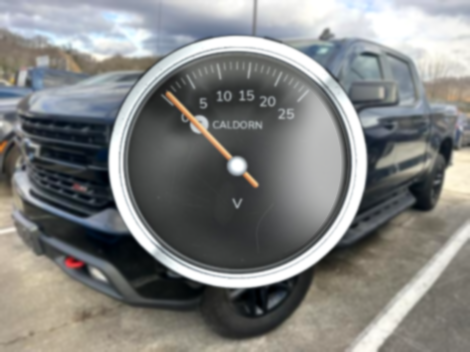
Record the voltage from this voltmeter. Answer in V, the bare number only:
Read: 1
